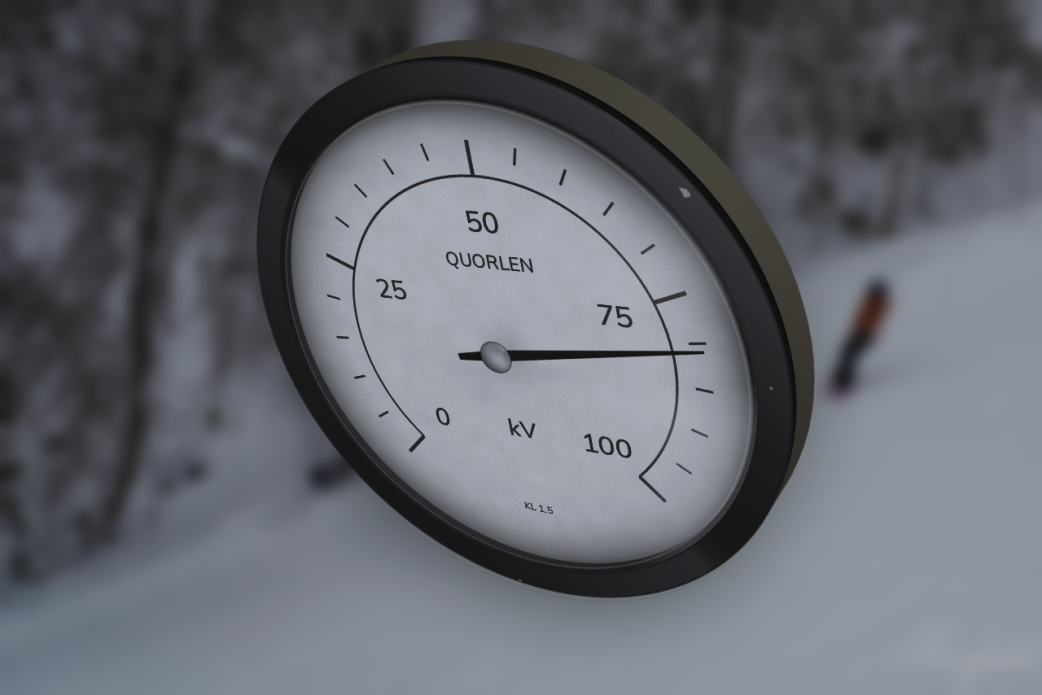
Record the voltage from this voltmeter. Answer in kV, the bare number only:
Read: 80
